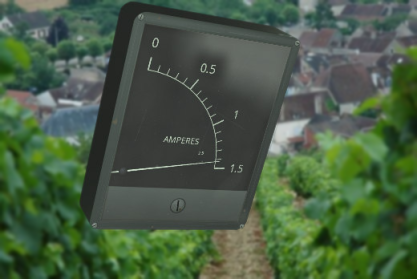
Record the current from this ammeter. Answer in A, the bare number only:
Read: 1.4
